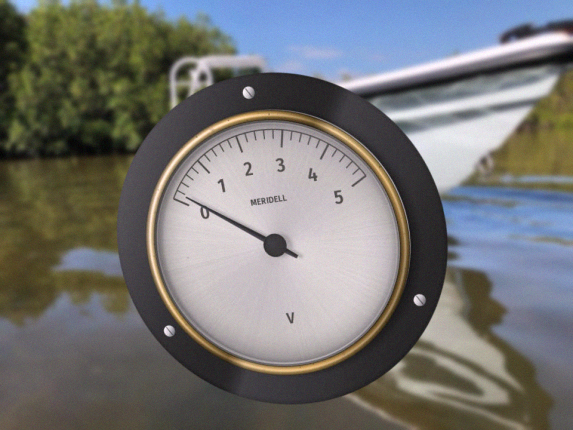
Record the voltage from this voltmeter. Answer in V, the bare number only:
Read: 0.2
